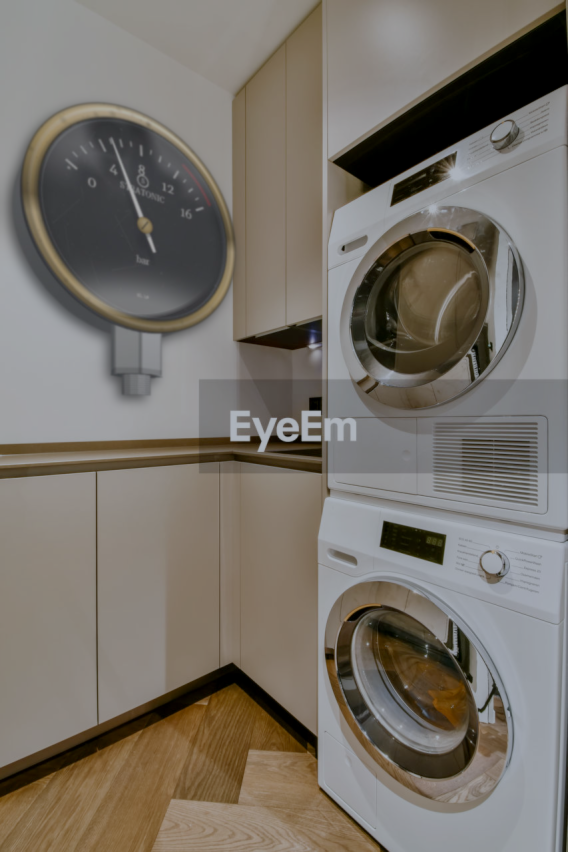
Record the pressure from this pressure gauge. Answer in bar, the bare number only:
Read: 5
